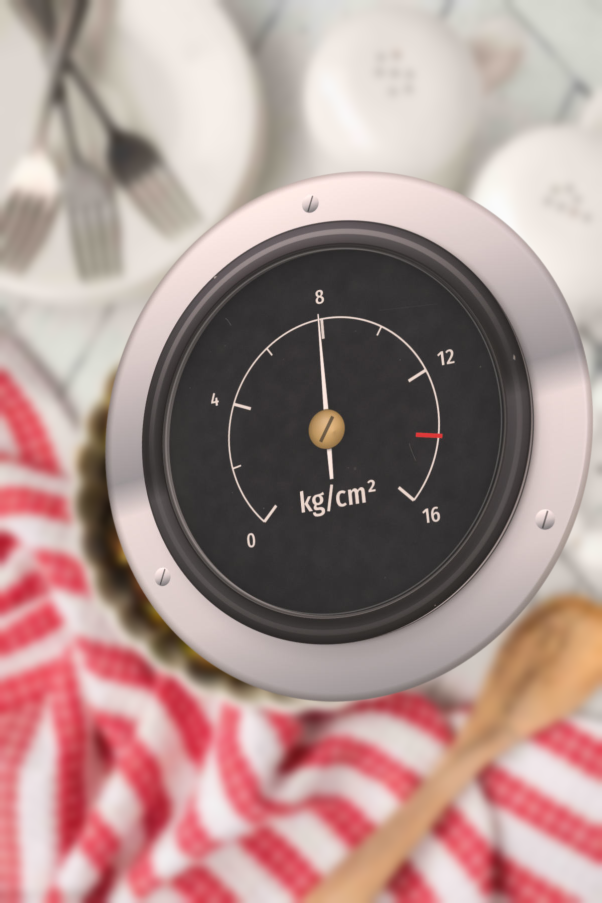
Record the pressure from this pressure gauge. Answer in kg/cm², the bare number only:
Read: 8
